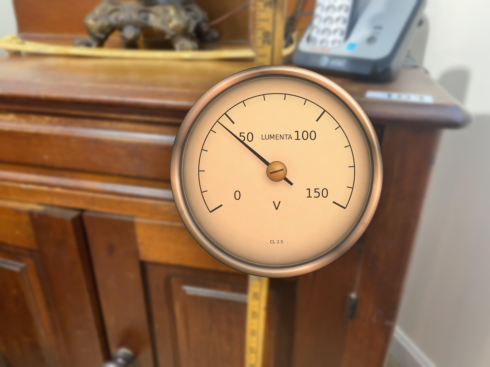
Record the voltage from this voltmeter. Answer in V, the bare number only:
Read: 45
